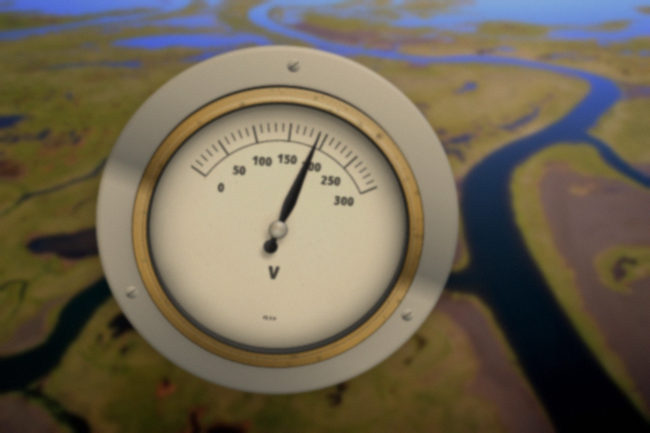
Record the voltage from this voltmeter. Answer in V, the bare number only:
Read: 190
